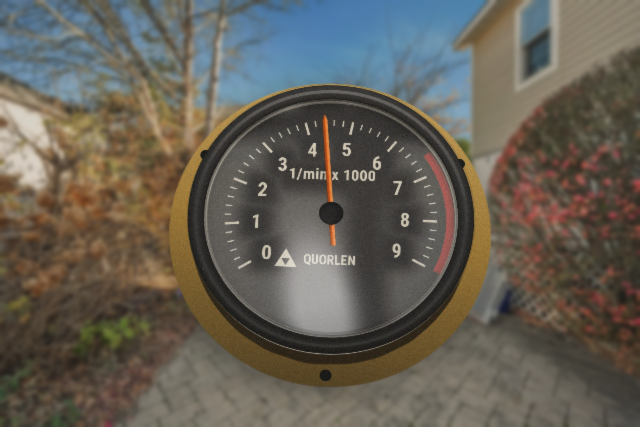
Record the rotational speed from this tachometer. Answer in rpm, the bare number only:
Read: 4400
